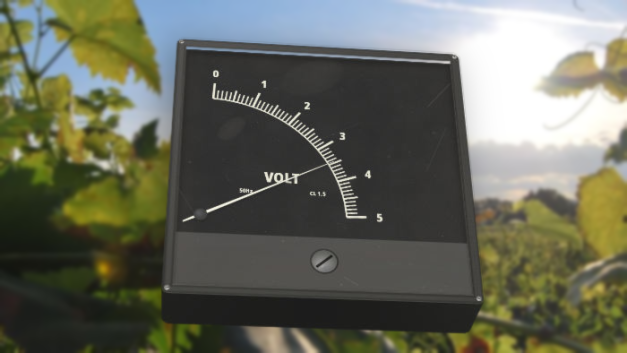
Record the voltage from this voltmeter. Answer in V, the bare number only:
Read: 3.5
